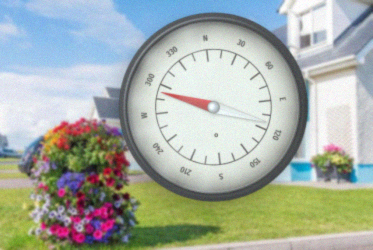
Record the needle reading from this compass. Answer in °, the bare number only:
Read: 292.5
